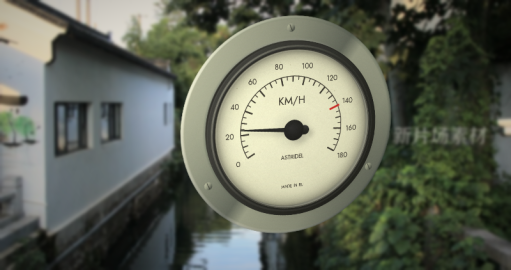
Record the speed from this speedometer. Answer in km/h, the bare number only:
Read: 25
